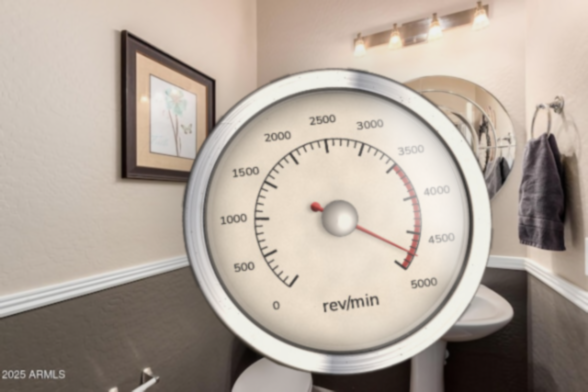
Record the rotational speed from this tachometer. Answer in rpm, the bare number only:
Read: 4800
